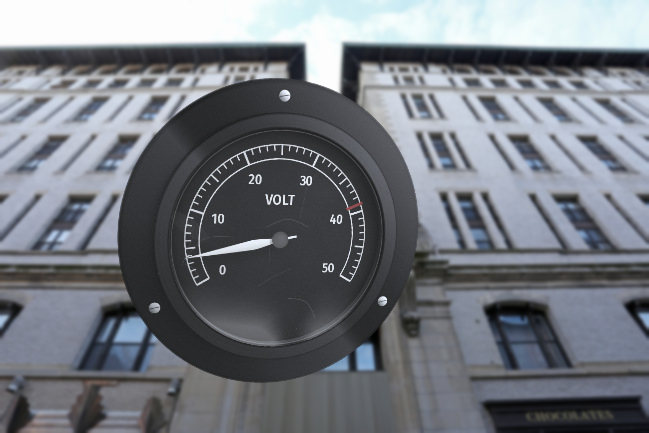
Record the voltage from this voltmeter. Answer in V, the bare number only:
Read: 4
